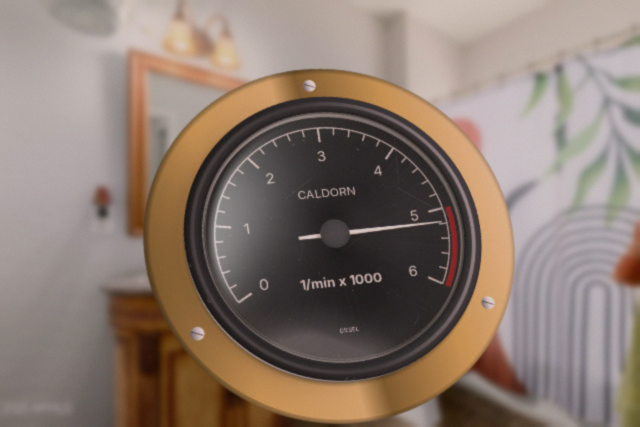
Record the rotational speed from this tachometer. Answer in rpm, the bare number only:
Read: 5200
